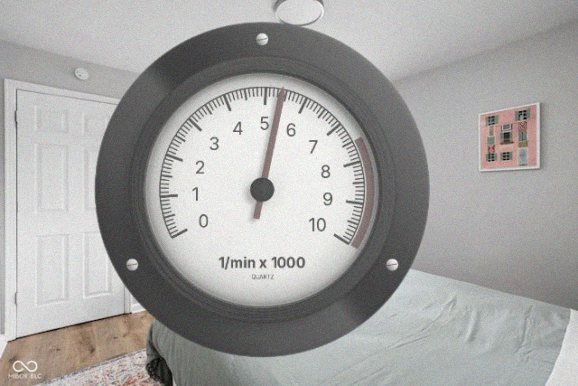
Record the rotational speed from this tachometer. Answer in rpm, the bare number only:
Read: 5400
